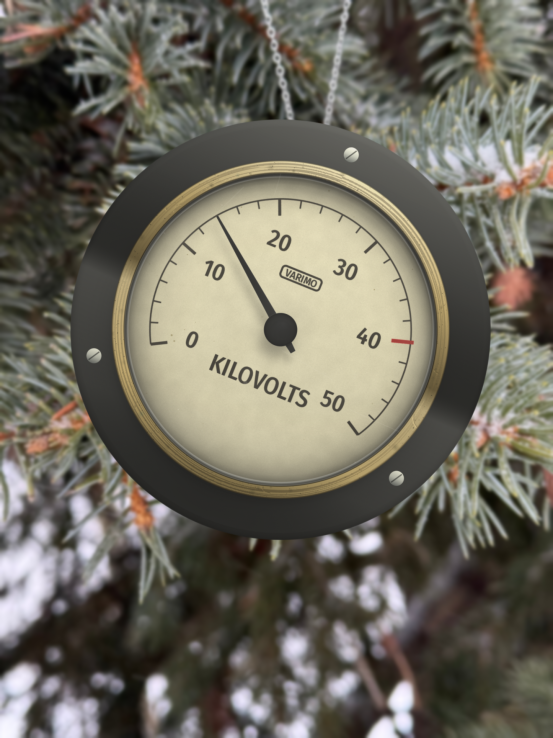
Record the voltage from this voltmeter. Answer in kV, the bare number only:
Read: 14
